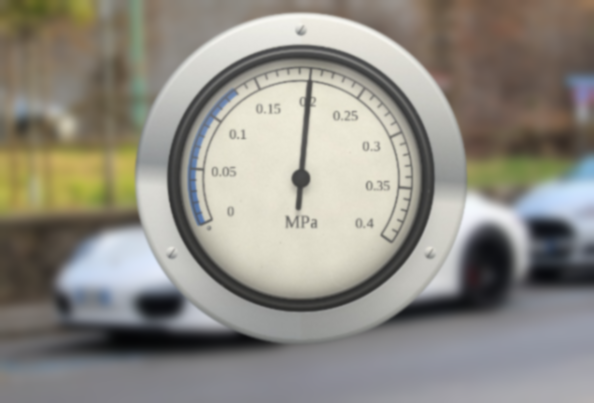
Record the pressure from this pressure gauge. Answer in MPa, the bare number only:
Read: 0.2
